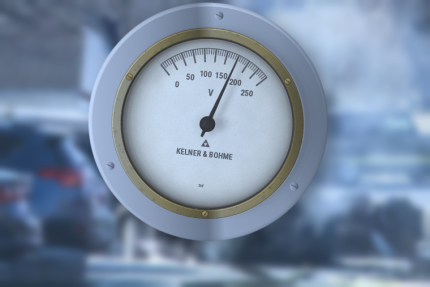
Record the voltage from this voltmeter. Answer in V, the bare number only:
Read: 175
